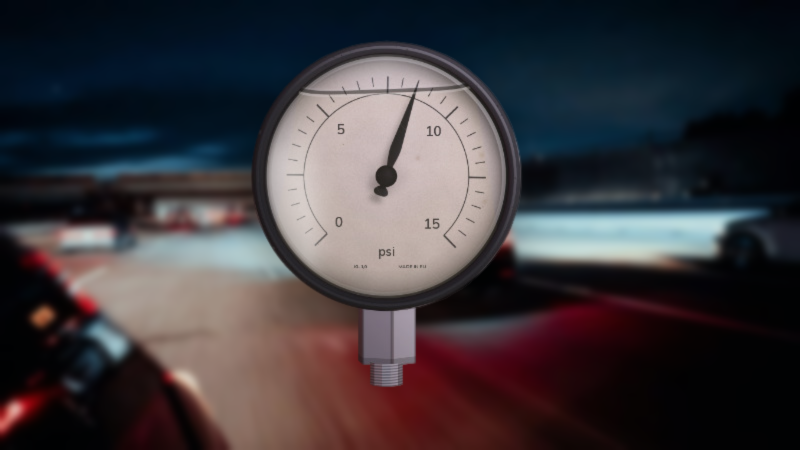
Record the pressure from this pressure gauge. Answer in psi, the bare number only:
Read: 8.5
